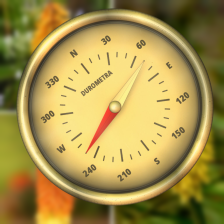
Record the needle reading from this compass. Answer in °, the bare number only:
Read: 250
